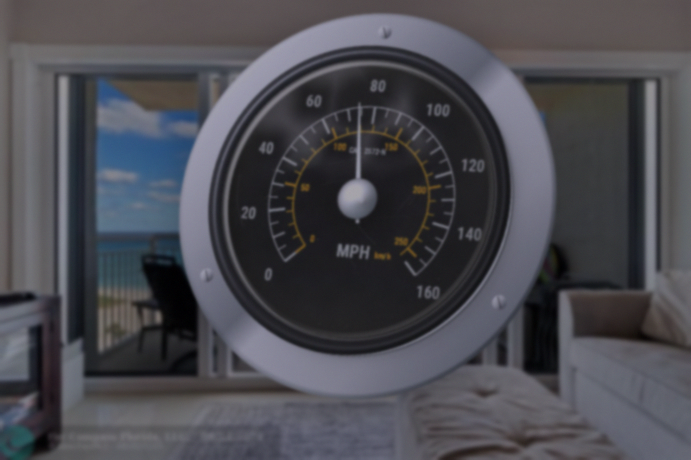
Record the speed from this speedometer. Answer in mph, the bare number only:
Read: 75
